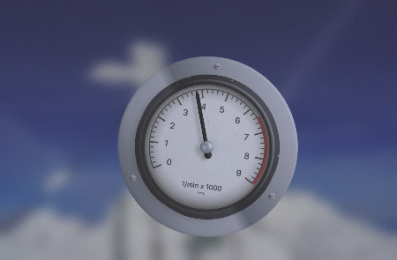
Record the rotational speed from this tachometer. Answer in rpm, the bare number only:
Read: 3800
